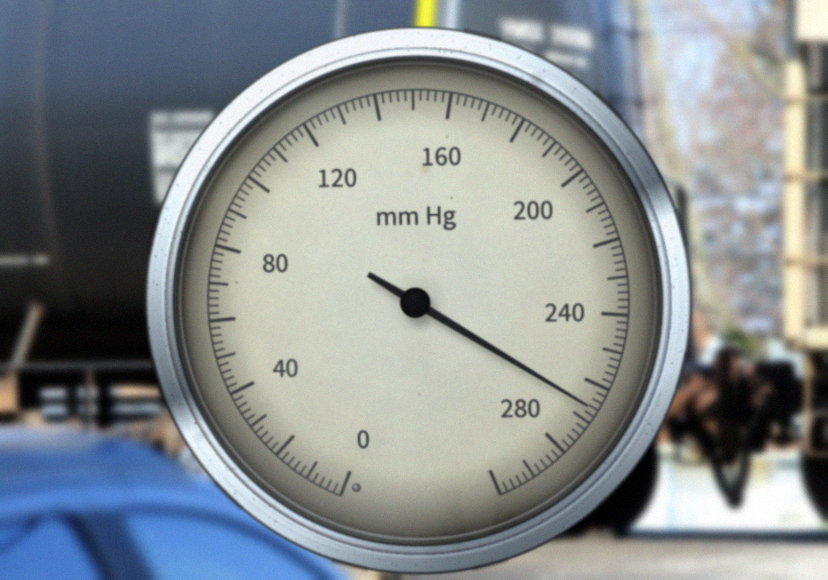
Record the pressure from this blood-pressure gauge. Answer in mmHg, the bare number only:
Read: 266
